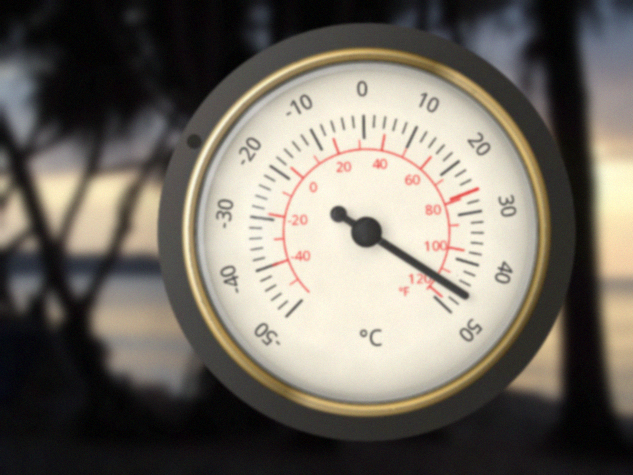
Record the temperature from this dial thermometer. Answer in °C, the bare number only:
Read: 46
